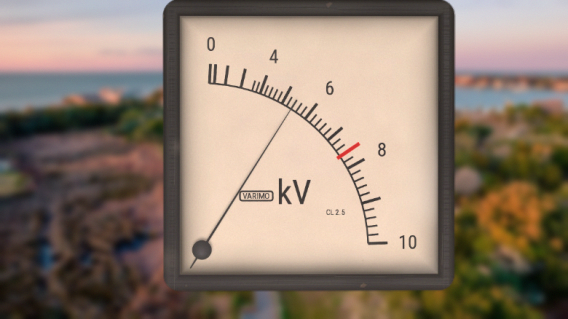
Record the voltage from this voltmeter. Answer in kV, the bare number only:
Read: 5.4
